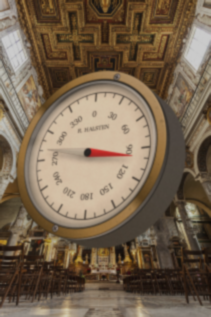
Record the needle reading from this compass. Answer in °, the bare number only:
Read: 100
